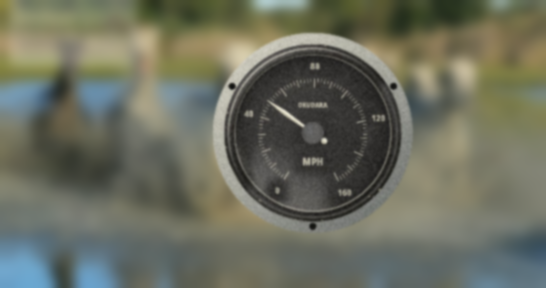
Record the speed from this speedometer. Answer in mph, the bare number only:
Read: 50
